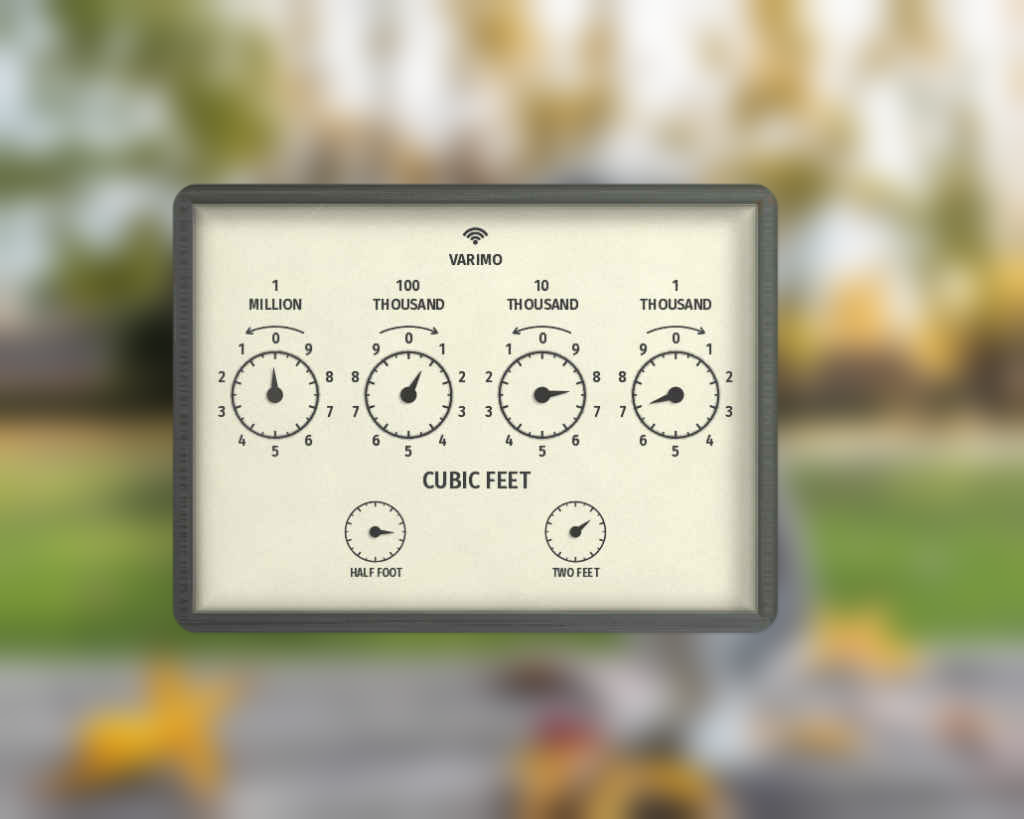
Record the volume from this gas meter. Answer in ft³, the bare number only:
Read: 7700
